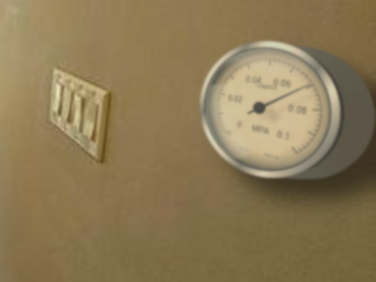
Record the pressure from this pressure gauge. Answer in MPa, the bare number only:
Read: 0.07
